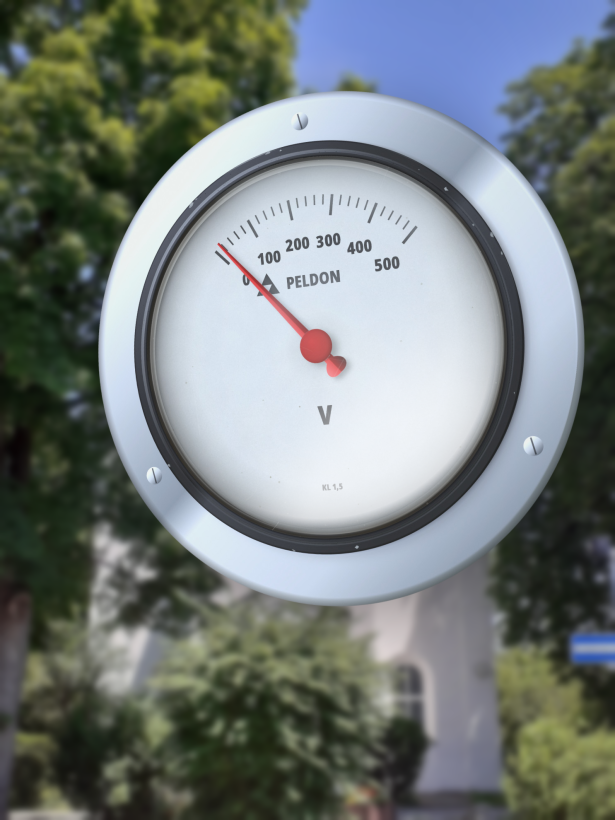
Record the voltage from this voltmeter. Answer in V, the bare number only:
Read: 20
